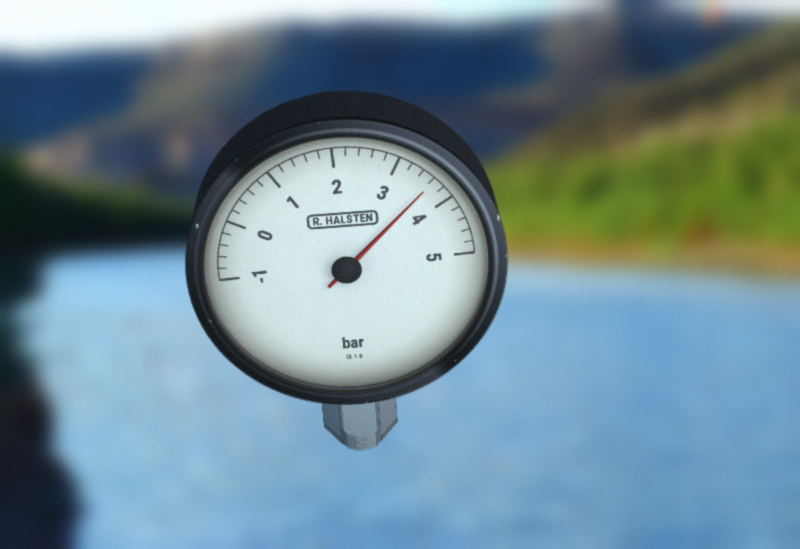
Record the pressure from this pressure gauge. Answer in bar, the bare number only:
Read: 3.6
